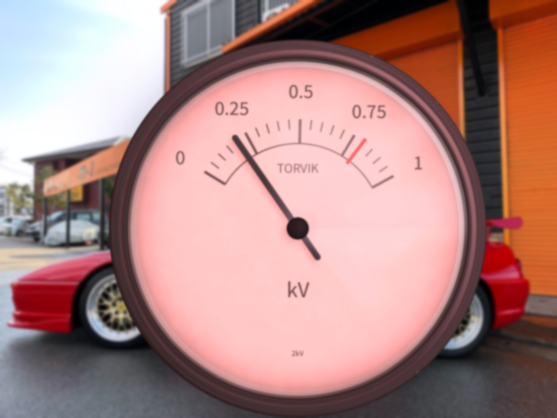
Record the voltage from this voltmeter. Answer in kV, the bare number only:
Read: 0.2
